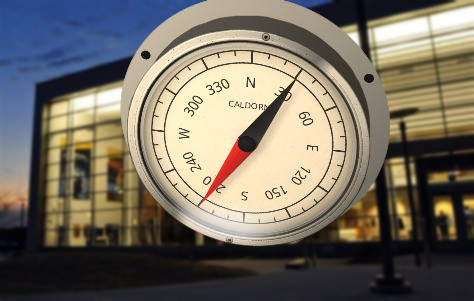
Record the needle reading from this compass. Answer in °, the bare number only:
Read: 210
